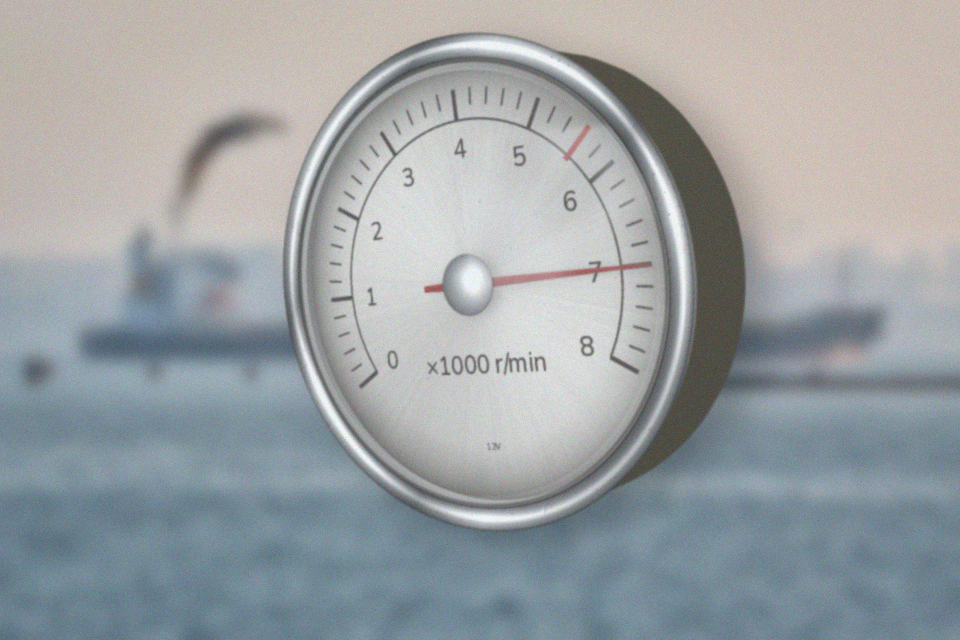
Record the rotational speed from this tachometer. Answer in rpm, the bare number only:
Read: 7000
